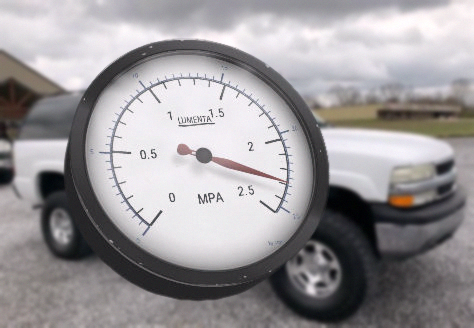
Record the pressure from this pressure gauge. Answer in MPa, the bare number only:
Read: 2.3
